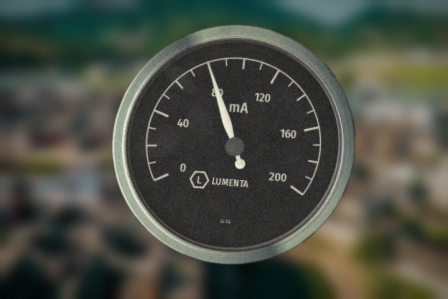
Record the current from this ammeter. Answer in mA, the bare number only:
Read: 80
